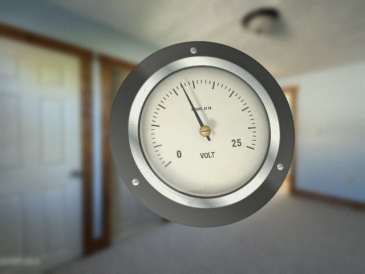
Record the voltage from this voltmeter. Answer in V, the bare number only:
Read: 11
